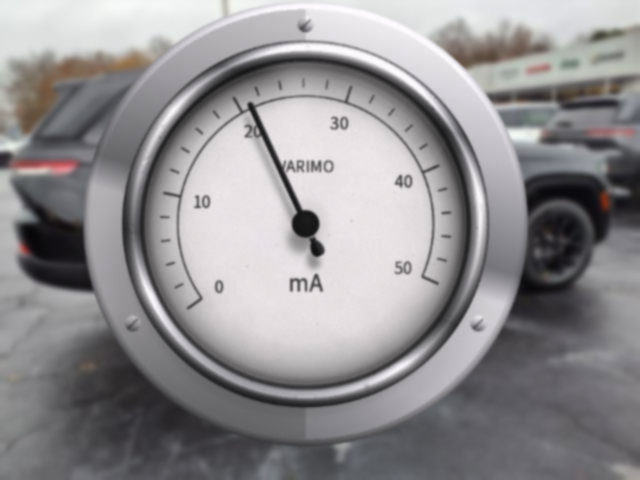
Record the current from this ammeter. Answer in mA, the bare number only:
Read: 21
